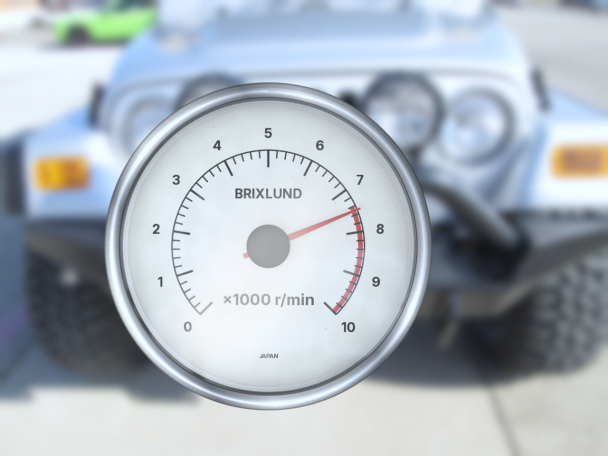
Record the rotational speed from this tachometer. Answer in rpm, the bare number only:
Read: 7500
